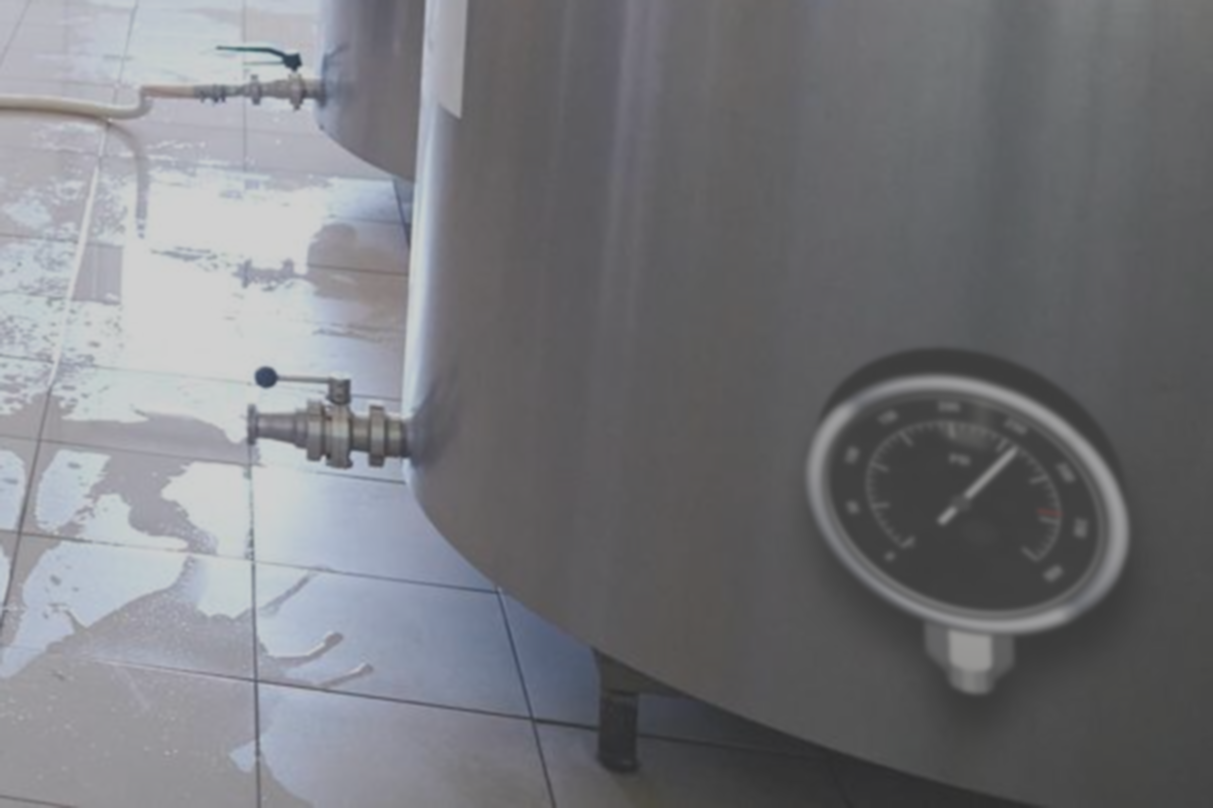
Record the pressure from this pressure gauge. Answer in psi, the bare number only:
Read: 260
